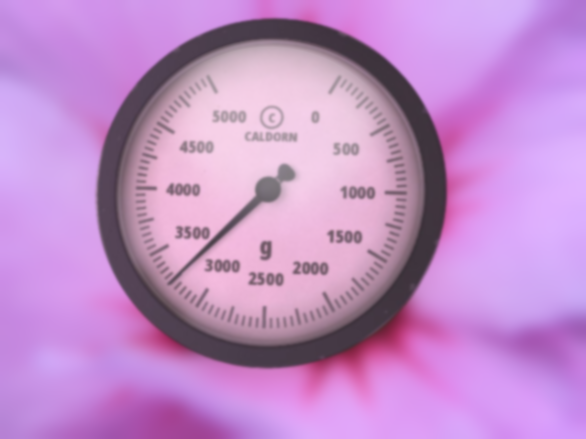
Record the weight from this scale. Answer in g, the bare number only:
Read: 3250
